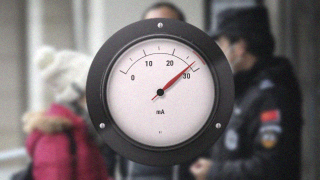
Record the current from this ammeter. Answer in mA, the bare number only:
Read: 27.5
